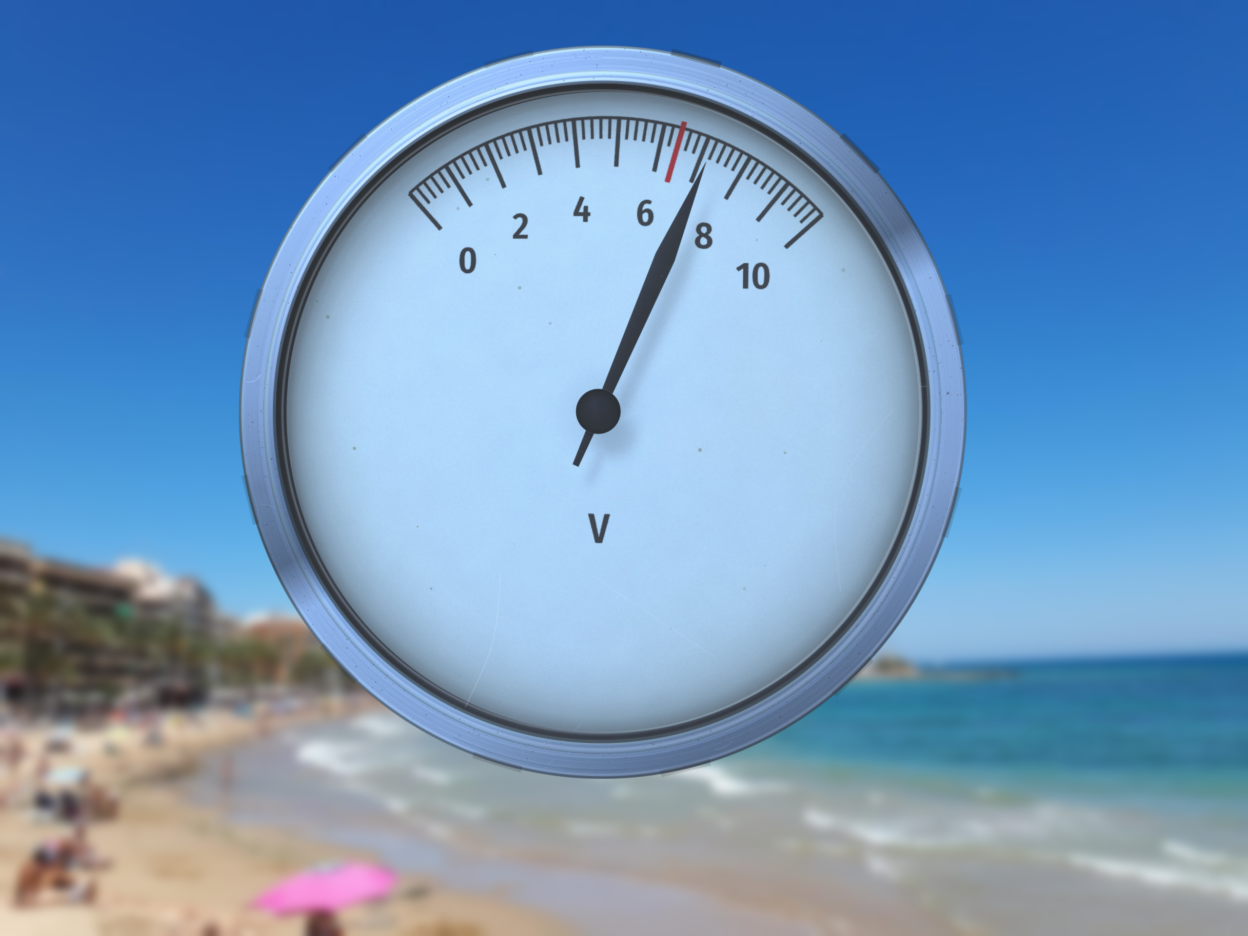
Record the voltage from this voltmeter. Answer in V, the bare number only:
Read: 7.2
